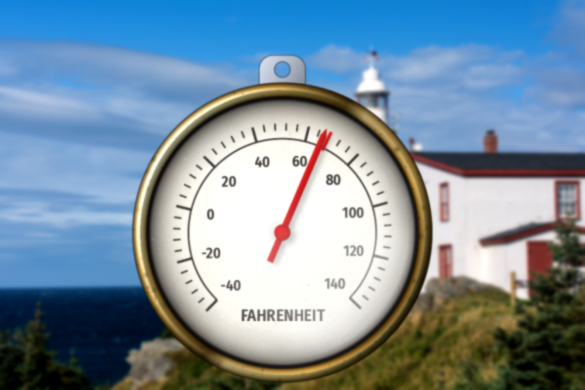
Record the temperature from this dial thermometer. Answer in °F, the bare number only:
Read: 66
